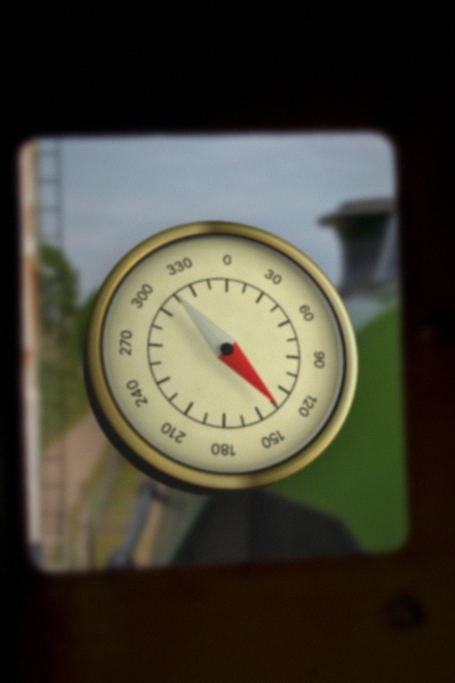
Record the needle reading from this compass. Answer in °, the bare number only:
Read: 135
